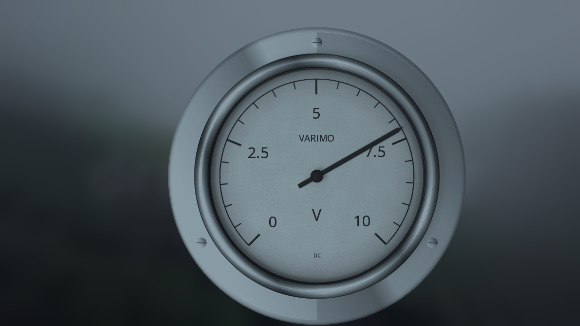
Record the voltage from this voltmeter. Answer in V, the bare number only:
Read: 7.25
